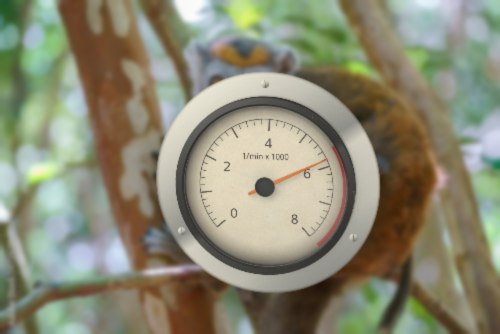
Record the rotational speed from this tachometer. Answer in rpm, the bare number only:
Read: 5800
